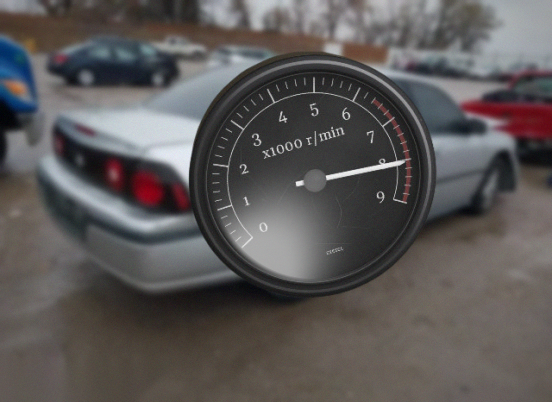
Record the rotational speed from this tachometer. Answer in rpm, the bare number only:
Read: 8000
